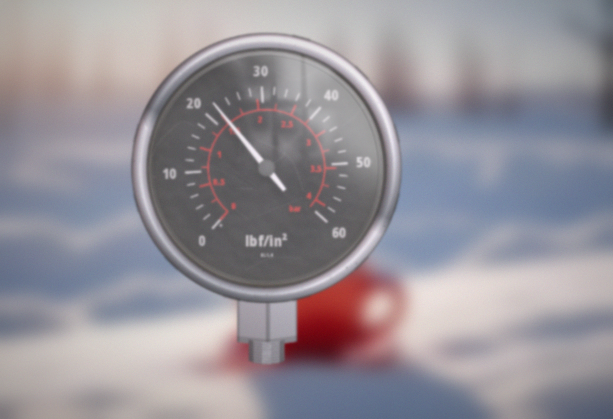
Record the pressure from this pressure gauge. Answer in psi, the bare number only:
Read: 22
